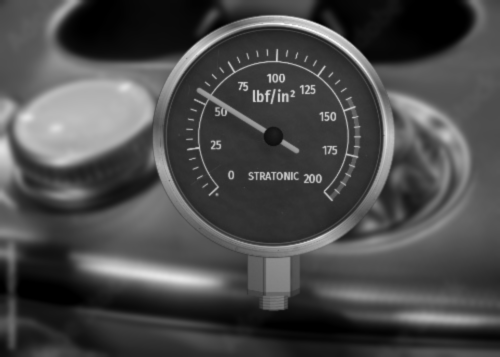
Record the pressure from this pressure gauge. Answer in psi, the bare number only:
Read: 55
